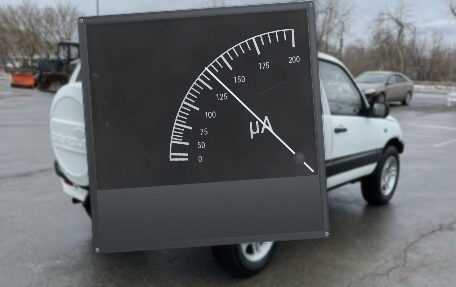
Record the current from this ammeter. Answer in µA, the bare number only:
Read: 135
